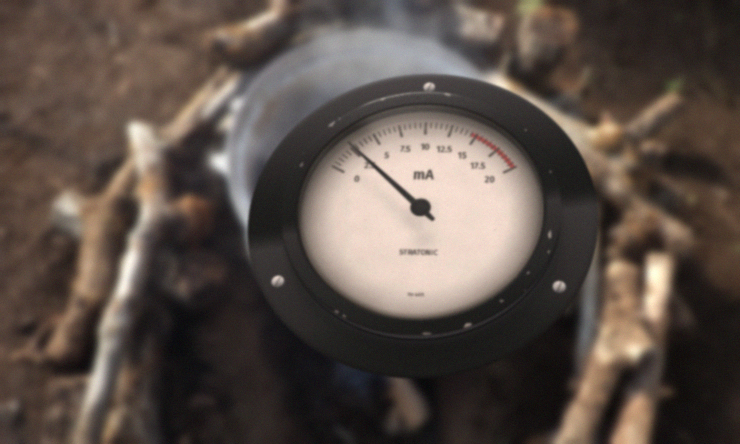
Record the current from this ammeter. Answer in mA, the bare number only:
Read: 2.5
